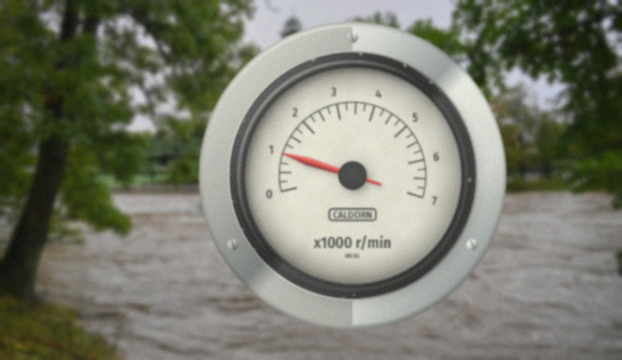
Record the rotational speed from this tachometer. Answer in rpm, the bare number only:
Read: 1000
